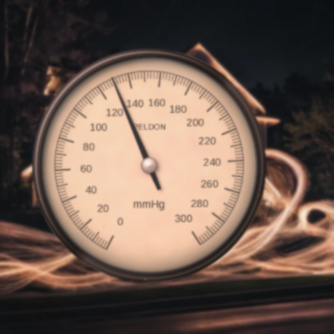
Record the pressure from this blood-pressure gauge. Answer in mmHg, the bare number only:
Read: 130
